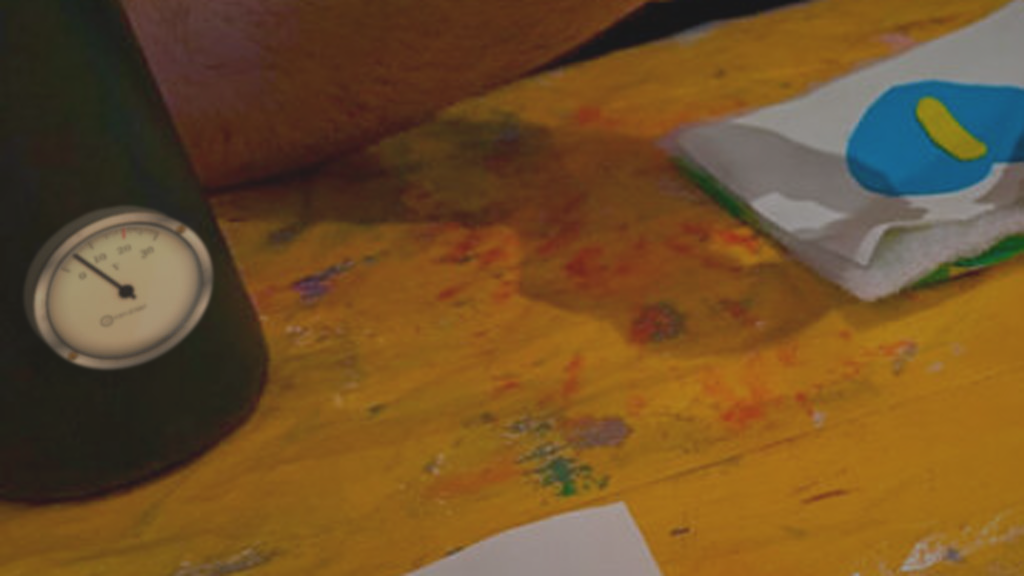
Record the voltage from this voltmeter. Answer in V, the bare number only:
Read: 5
